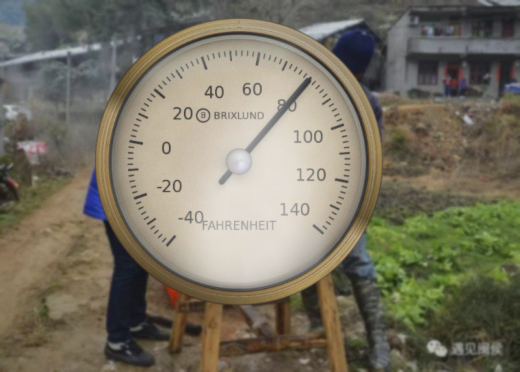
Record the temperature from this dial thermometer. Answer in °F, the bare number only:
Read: 80
